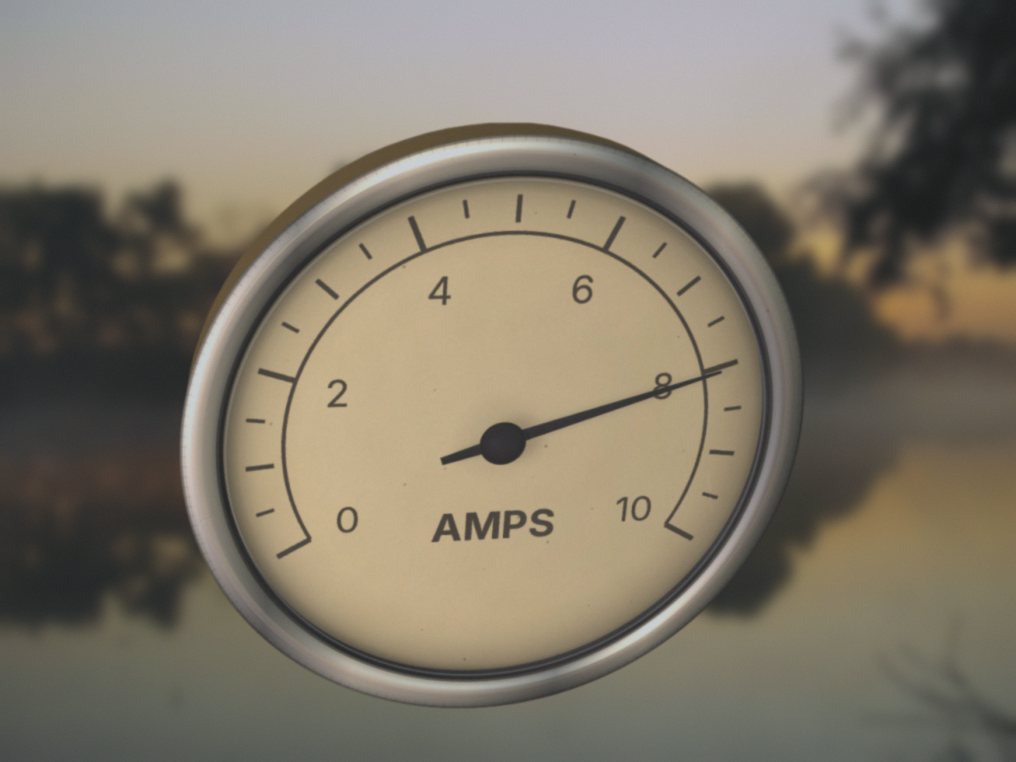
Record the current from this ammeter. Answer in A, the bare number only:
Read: 8
